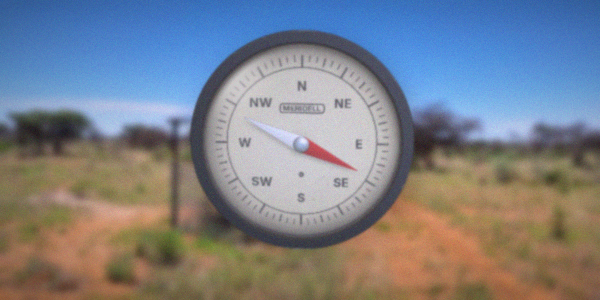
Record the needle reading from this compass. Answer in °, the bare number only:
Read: 115
